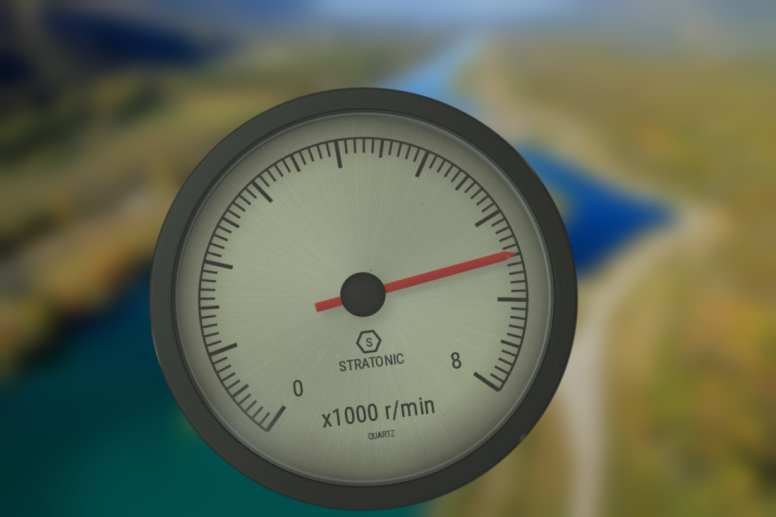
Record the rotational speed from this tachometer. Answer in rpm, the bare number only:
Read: 6500
